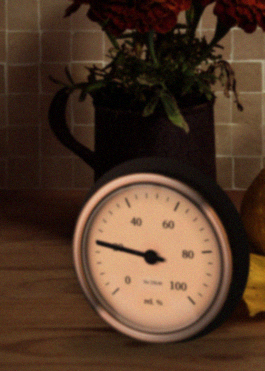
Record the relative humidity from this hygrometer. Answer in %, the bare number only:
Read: 20
